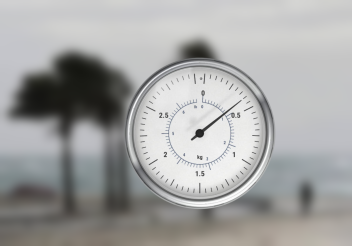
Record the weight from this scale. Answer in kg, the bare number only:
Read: 0.4
